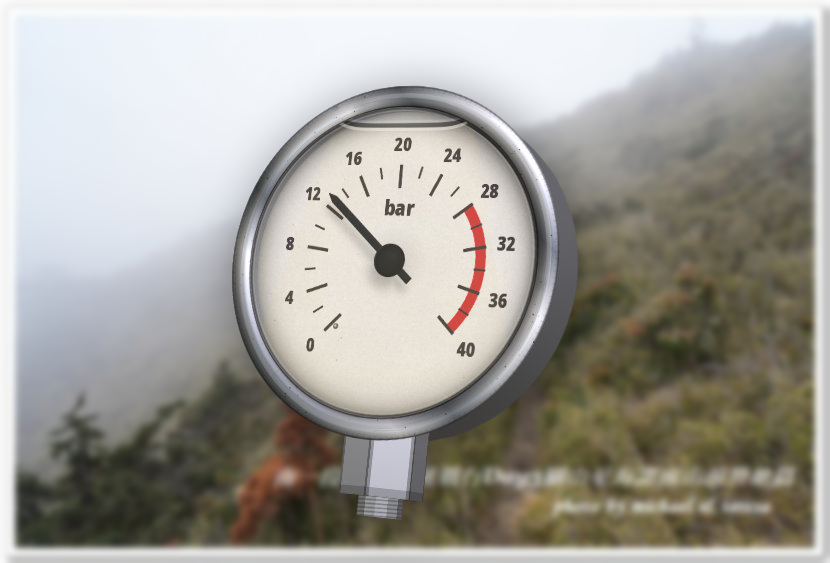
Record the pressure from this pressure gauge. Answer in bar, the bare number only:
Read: 13
